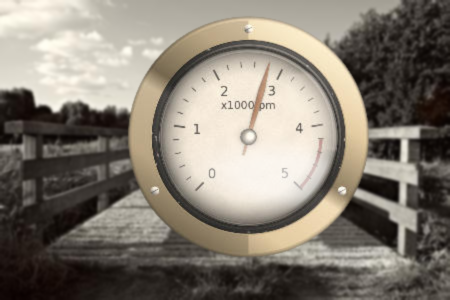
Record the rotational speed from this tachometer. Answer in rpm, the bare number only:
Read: 2800
